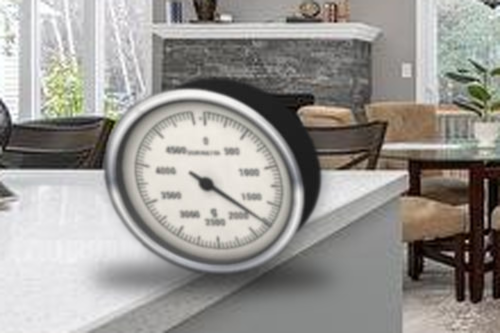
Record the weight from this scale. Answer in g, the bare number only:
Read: 1750
